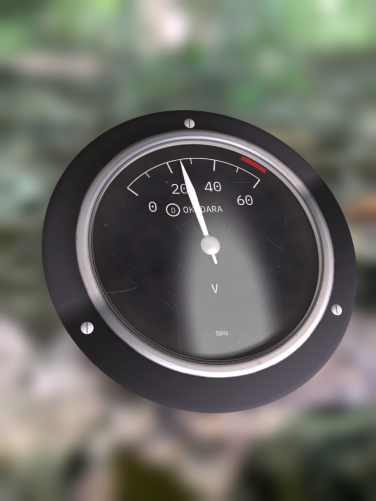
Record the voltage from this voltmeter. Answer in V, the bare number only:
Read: 25
